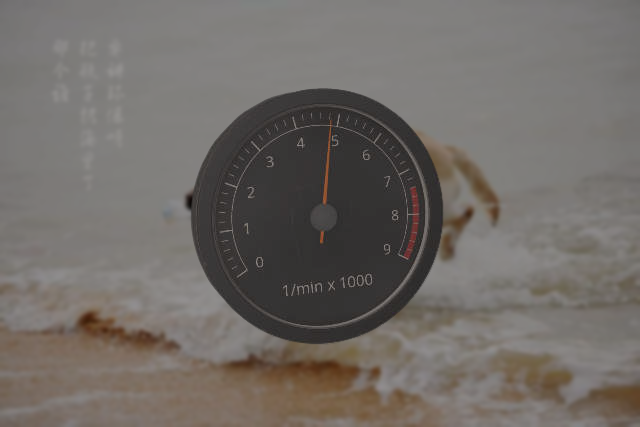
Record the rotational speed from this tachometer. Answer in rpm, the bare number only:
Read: 4800
